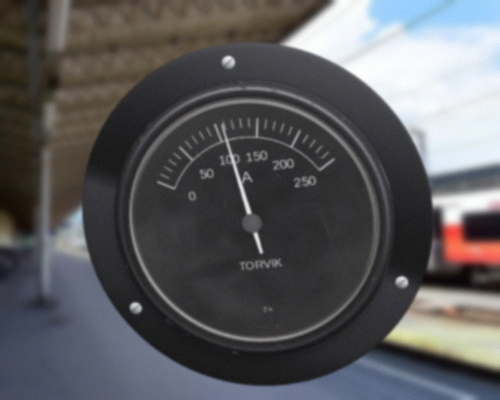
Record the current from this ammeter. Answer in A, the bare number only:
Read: 110
